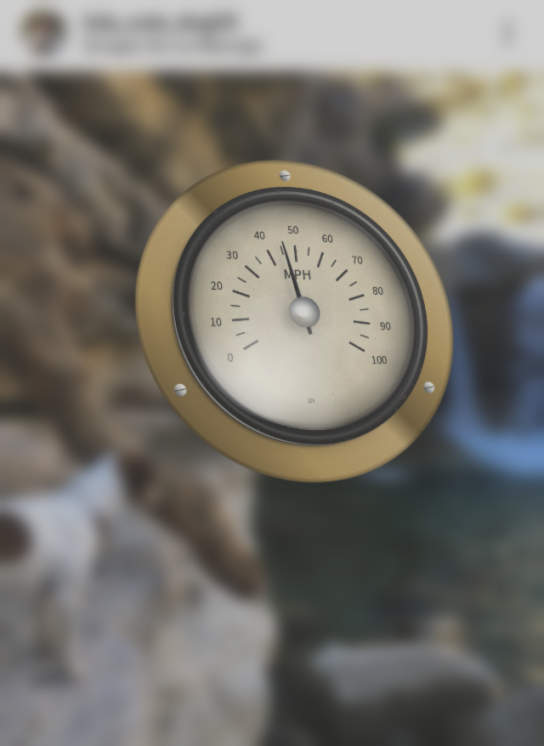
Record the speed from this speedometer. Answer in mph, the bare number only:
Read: 45
